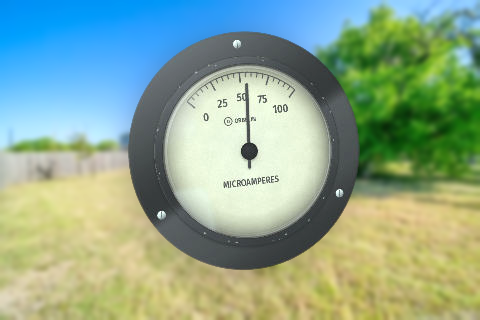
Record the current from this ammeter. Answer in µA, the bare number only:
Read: 55
